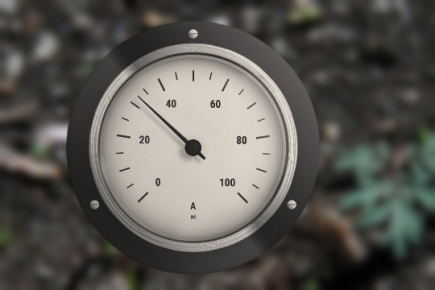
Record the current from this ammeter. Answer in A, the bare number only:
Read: 32.5
